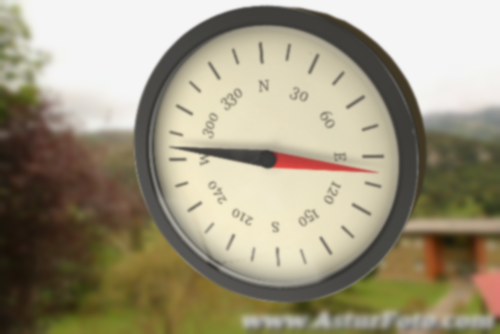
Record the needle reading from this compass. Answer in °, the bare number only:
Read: 97.5
